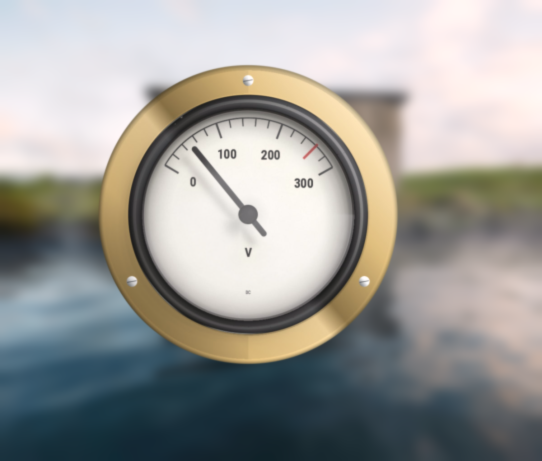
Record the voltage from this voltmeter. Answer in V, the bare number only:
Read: 50
